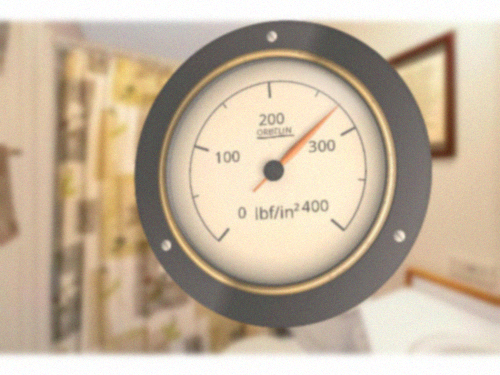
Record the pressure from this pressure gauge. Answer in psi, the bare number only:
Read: 275
